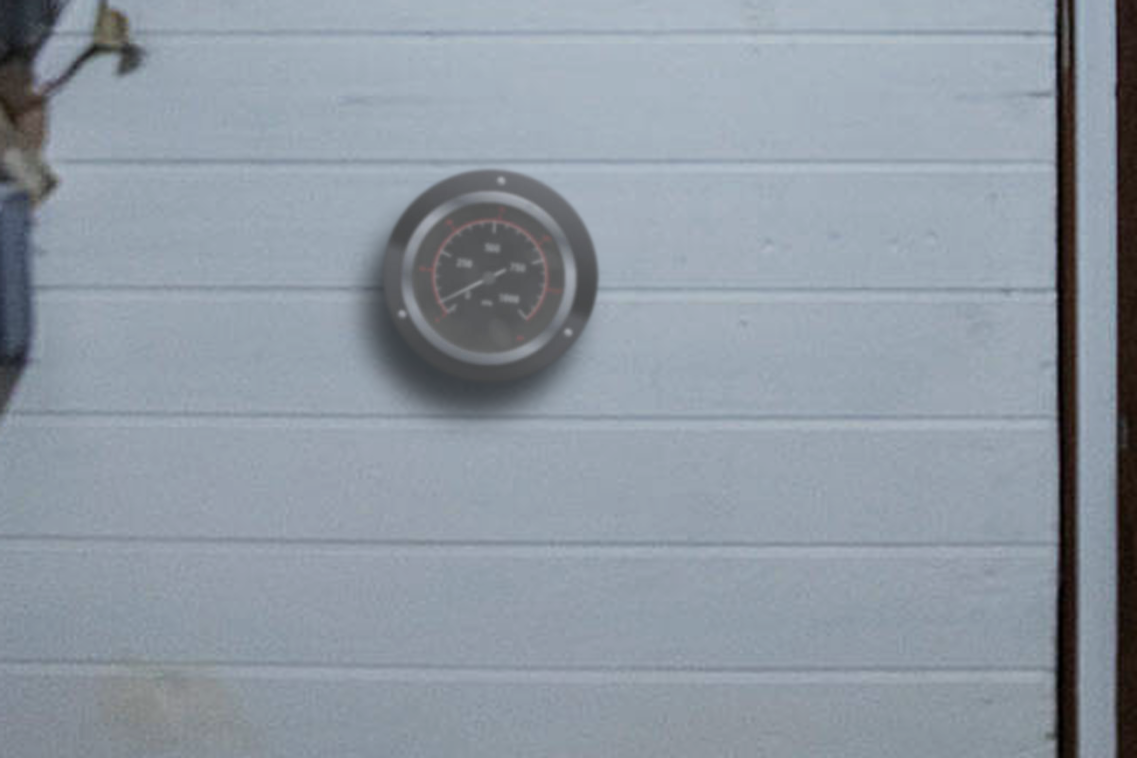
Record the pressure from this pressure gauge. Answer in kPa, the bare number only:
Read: 50
